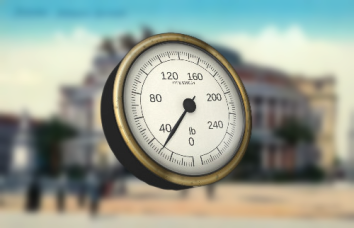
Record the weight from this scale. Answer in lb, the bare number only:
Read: 30
